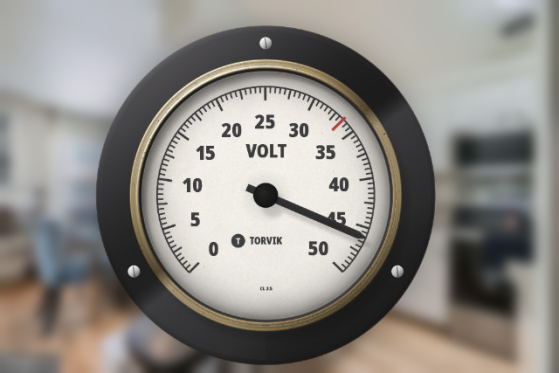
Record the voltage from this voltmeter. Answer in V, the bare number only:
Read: 46
